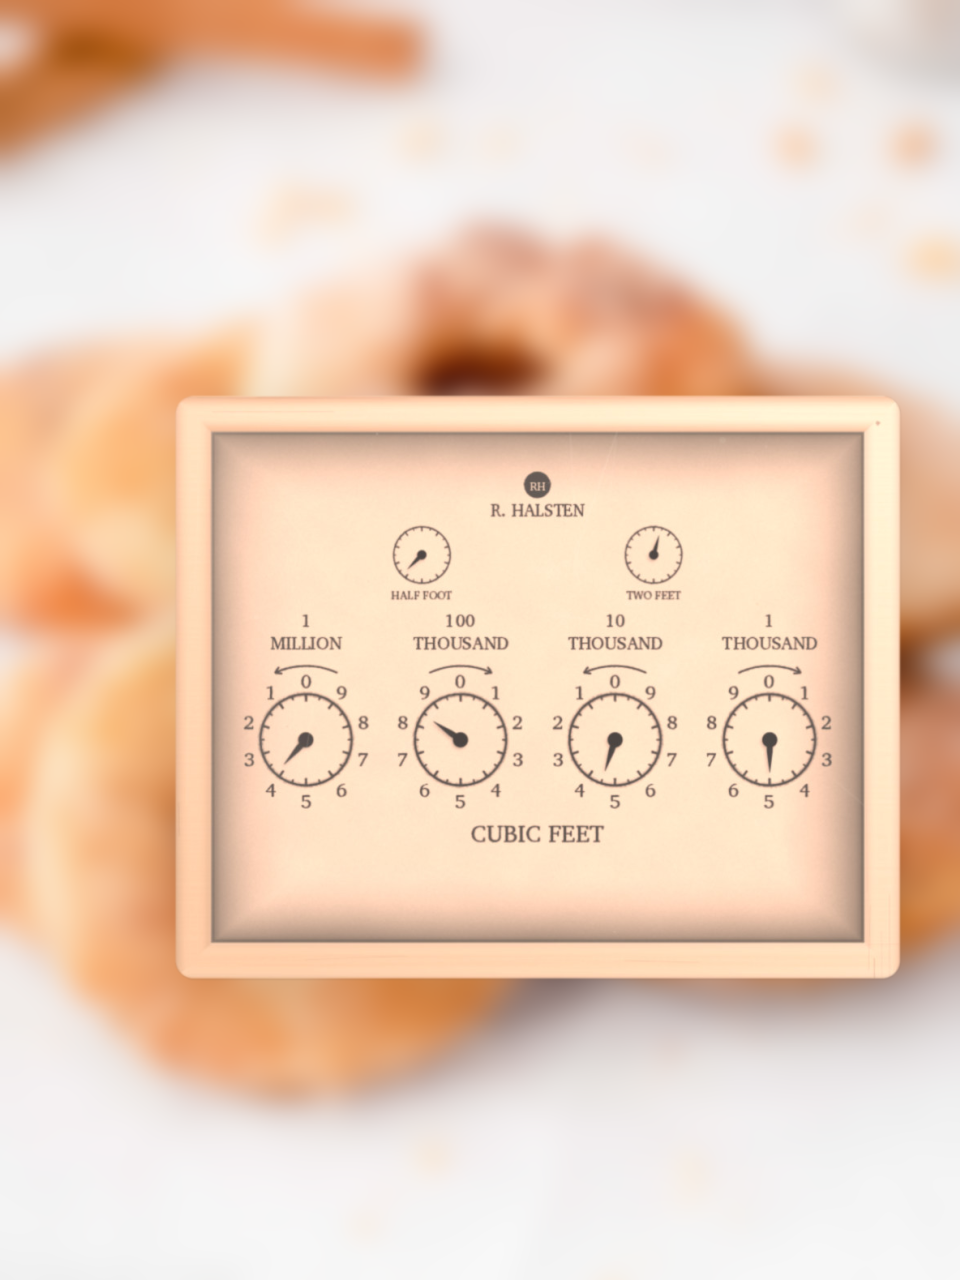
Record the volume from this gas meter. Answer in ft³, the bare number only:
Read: 384500
